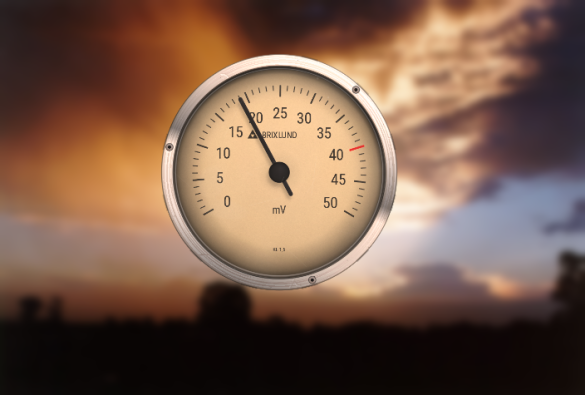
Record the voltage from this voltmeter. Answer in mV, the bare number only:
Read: 19
